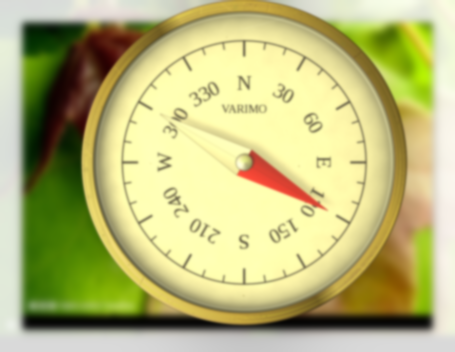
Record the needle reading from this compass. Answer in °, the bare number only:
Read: 120
